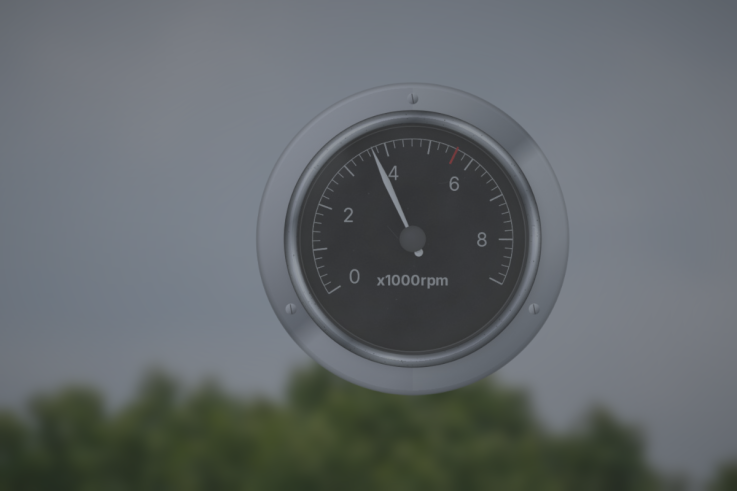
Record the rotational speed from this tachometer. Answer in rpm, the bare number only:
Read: 3700
